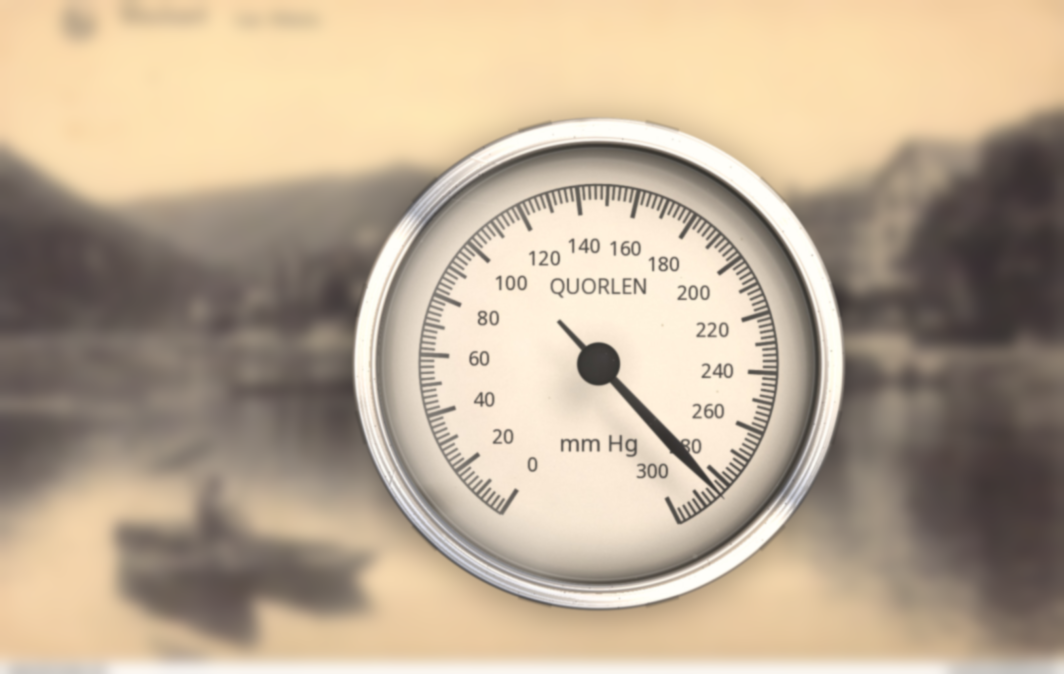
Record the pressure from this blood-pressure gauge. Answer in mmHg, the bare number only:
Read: 284
